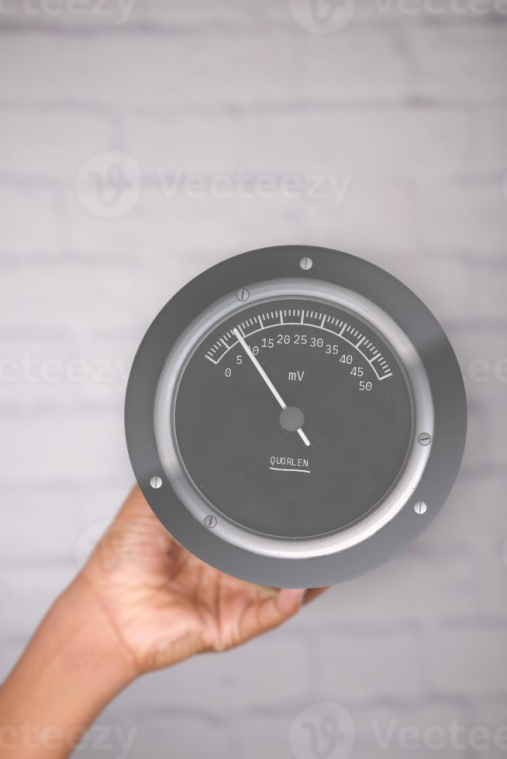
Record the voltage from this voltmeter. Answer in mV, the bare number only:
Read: 9
